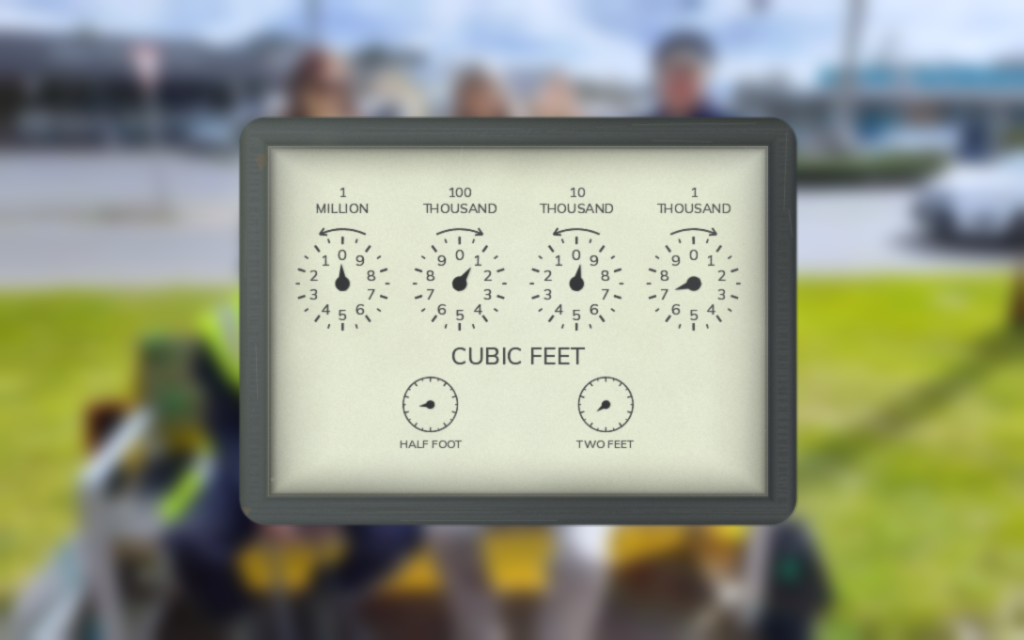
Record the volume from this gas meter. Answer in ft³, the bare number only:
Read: 9700
